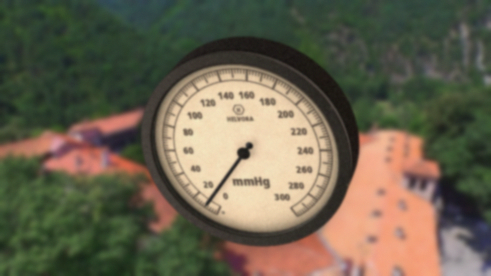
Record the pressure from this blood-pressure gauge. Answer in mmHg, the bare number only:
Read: 10
